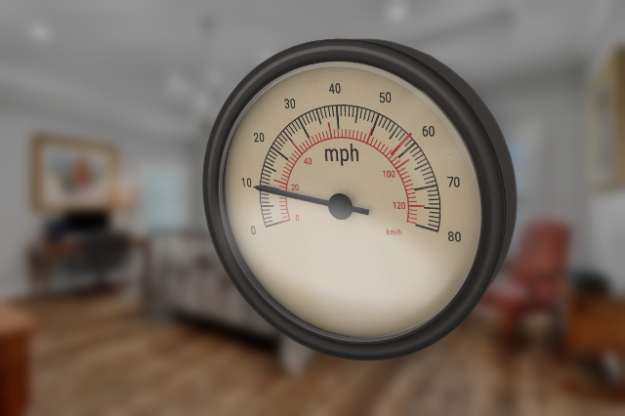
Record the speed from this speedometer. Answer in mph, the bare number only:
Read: 10
